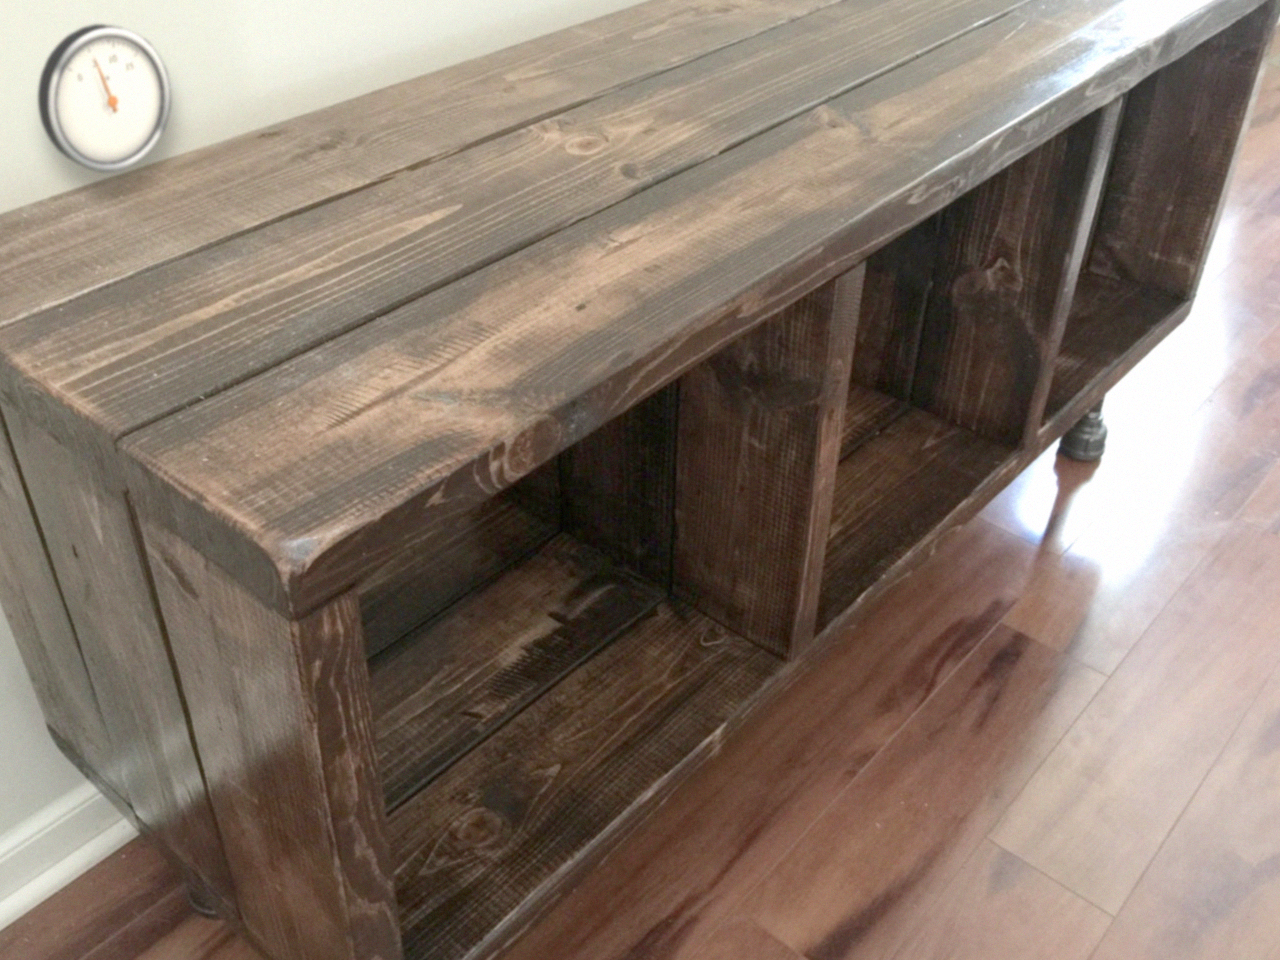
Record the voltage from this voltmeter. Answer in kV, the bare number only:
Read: 5
